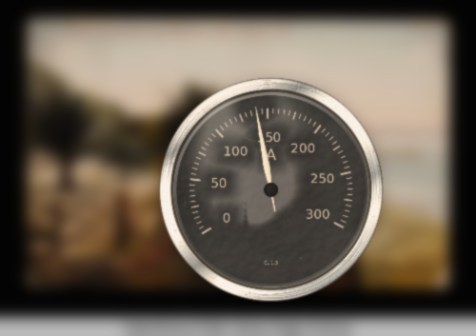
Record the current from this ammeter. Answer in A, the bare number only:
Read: 140
